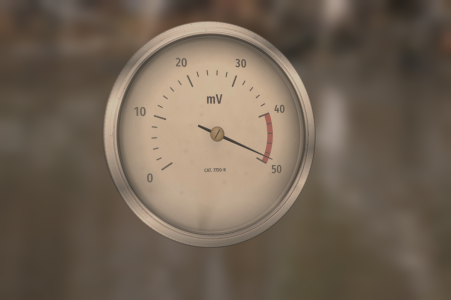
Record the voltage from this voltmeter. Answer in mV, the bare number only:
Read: 49
